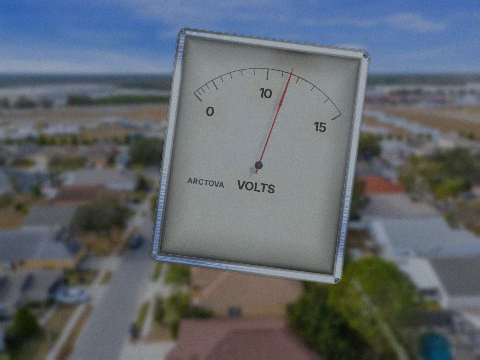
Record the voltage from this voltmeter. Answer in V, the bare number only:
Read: 11.5
